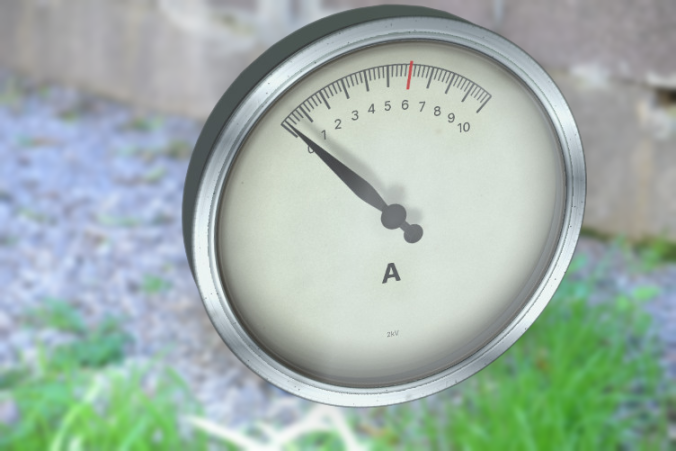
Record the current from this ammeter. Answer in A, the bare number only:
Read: 0.2
